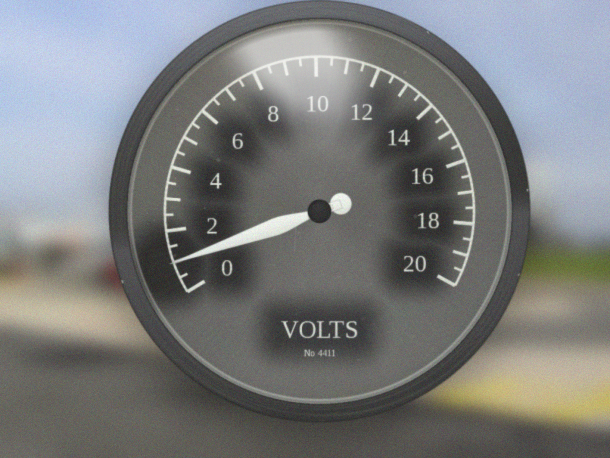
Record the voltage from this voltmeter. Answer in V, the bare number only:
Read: 1
